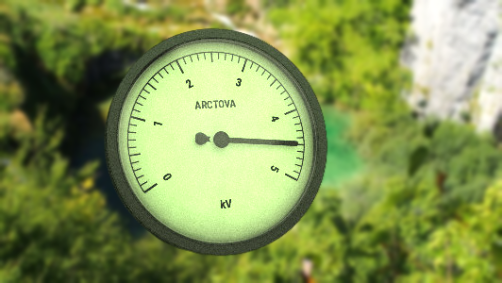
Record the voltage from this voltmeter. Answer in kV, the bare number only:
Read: 4.5
